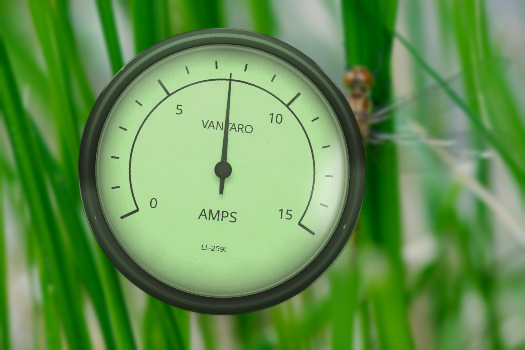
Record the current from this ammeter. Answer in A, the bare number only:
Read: 7.5
